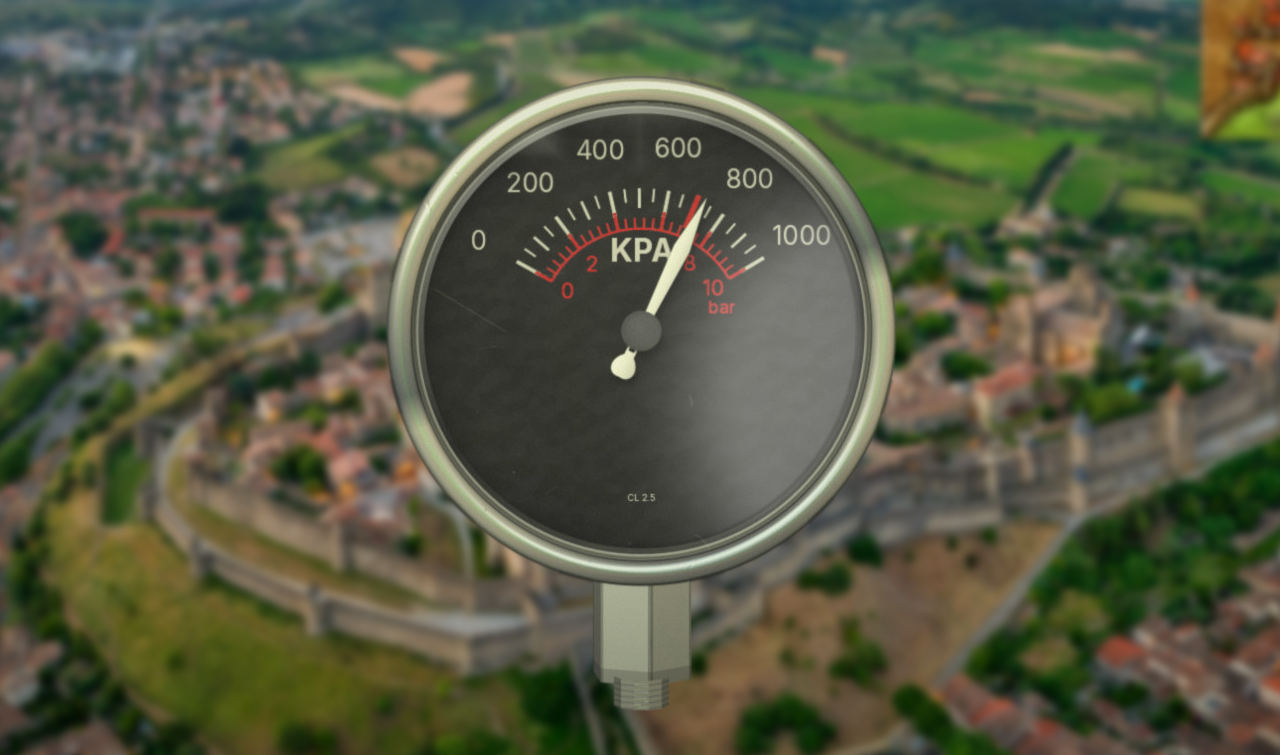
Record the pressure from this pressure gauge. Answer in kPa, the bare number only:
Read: 725
